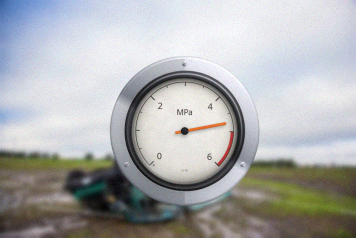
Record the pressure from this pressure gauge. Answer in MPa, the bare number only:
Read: 4.75
